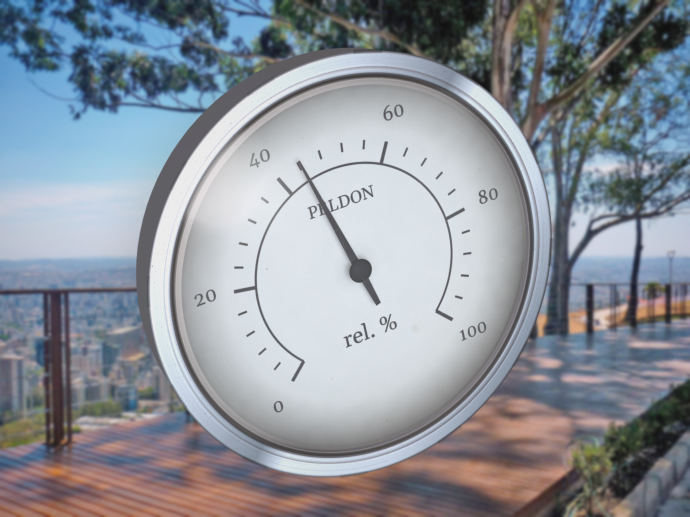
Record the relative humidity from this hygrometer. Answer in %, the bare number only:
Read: 44
